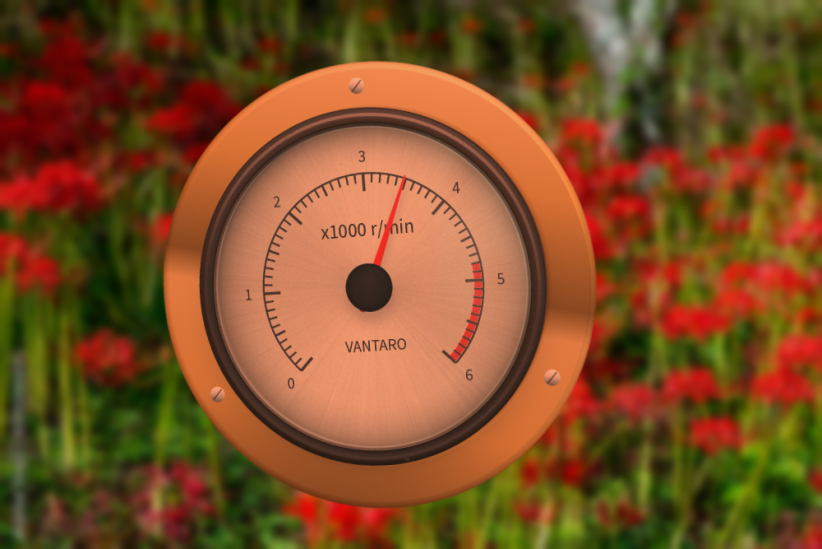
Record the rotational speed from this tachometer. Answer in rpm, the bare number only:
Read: 3500
